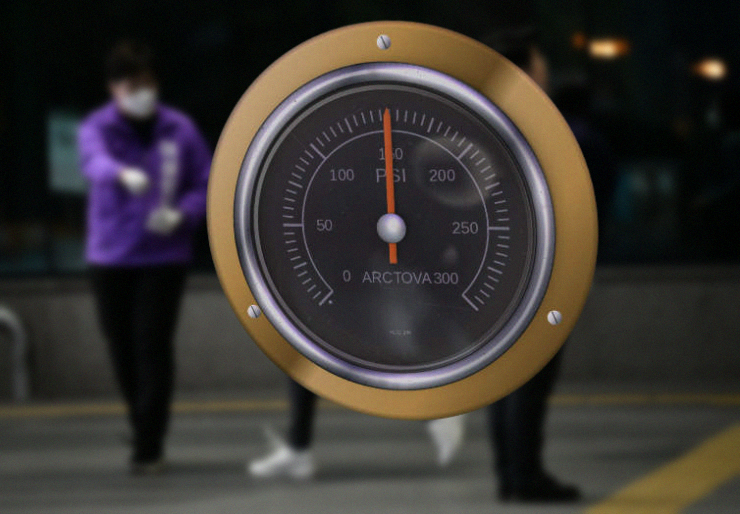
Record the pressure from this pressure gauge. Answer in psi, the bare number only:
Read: 150
